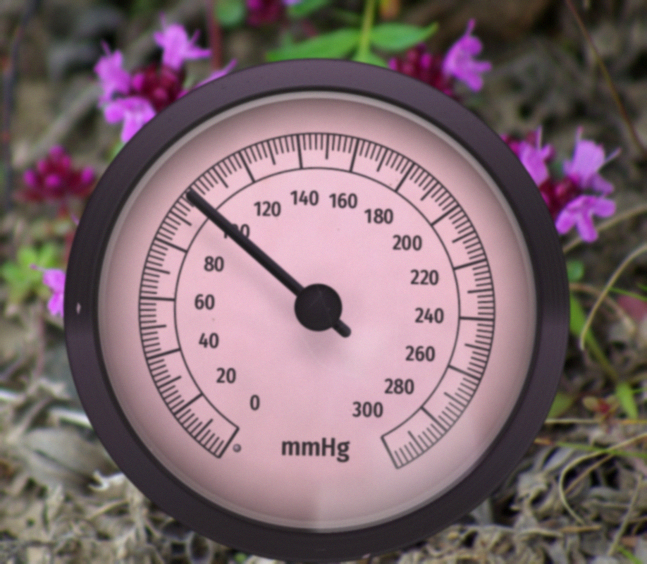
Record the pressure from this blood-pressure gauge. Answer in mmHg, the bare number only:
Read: 98
